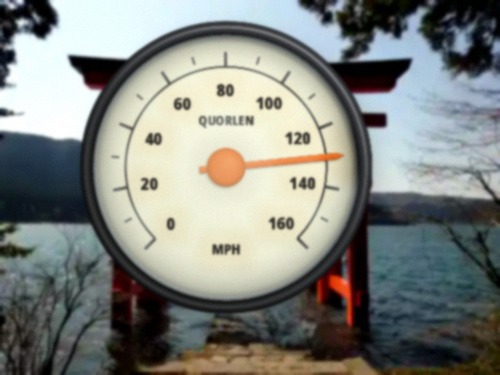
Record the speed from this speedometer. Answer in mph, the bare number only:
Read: 130
